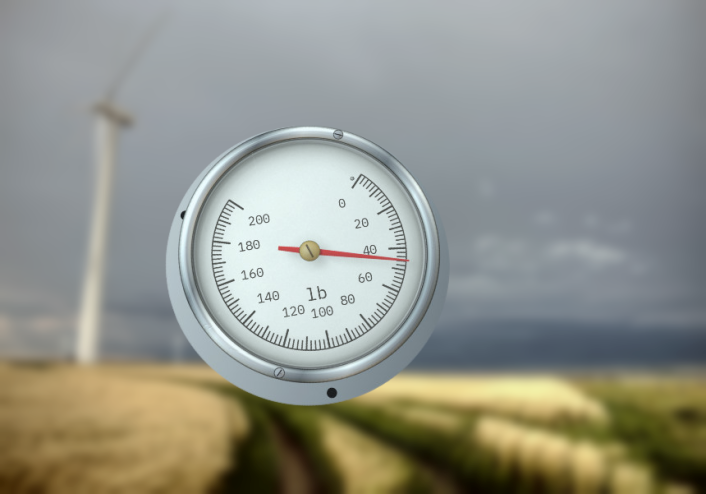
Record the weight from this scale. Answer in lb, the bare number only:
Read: 46
